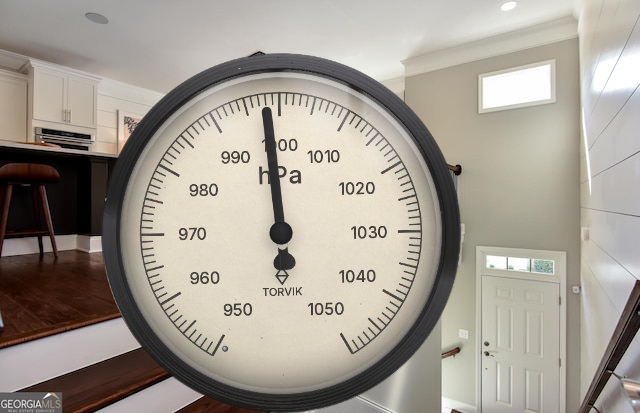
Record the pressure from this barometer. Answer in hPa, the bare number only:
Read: 998
